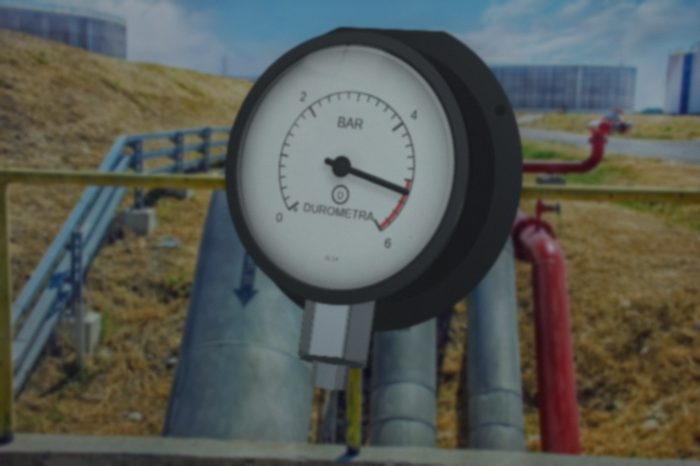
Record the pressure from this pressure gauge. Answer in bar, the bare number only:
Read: 5.2
